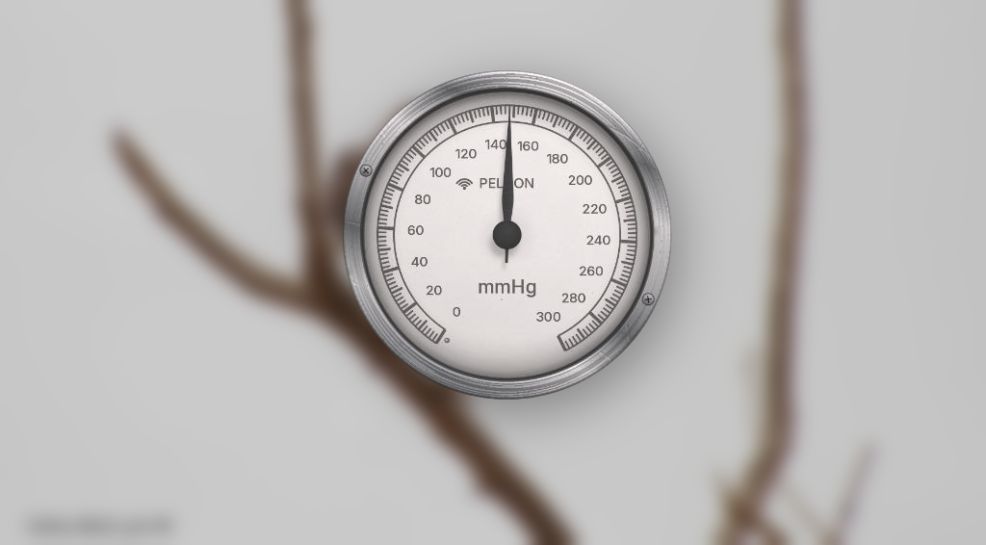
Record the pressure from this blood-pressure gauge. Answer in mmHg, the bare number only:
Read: 148
